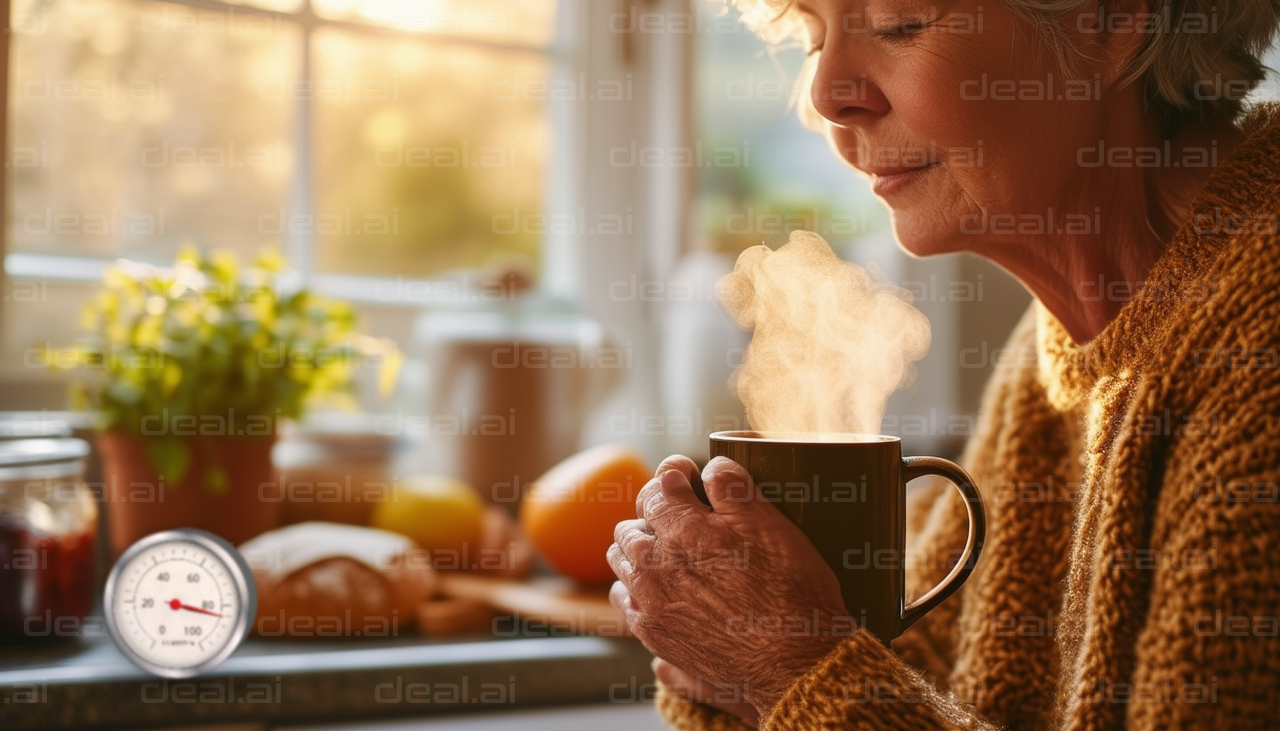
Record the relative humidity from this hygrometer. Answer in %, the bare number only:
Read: 84
